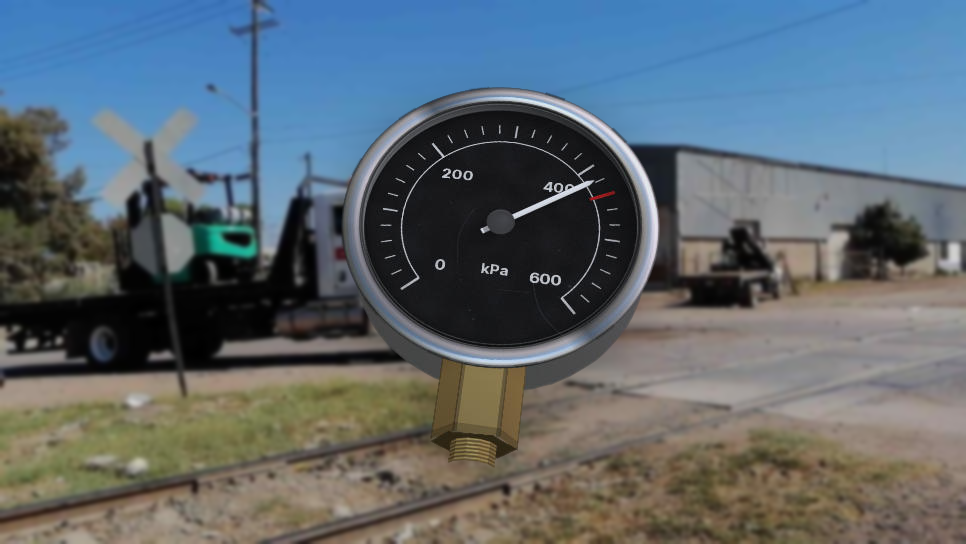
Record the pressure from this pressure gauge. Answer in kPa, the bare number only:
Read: 420
